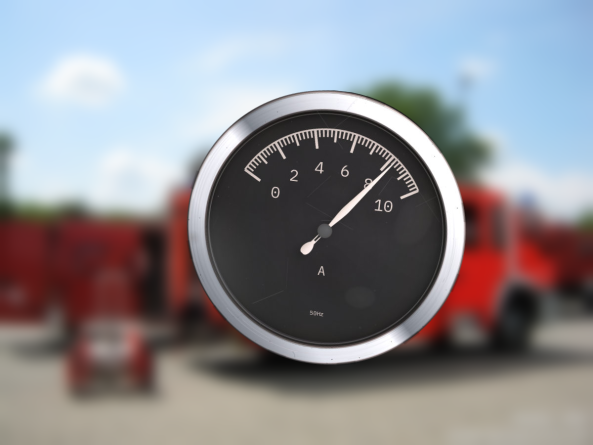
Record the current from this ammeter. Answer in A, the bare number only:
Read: 8.2
